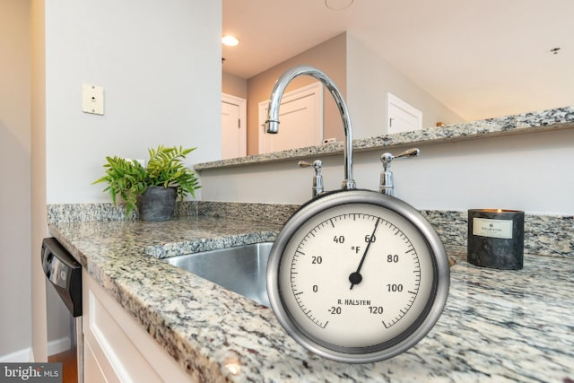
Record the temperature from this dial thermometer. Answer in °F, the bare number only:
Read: 60
